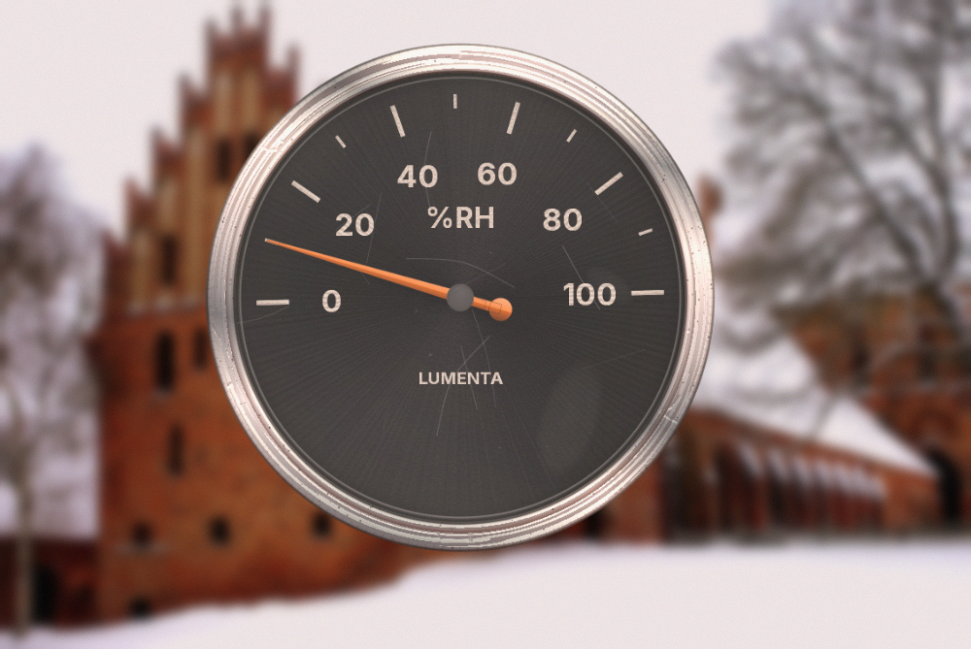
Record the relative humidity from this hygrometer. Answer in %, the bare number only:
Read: 10
